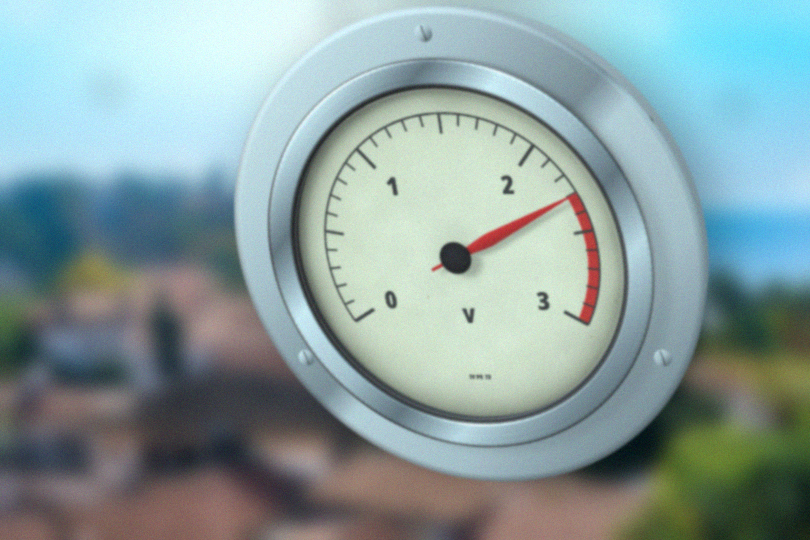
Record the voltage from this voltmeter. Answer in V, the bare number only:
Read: 2.3
